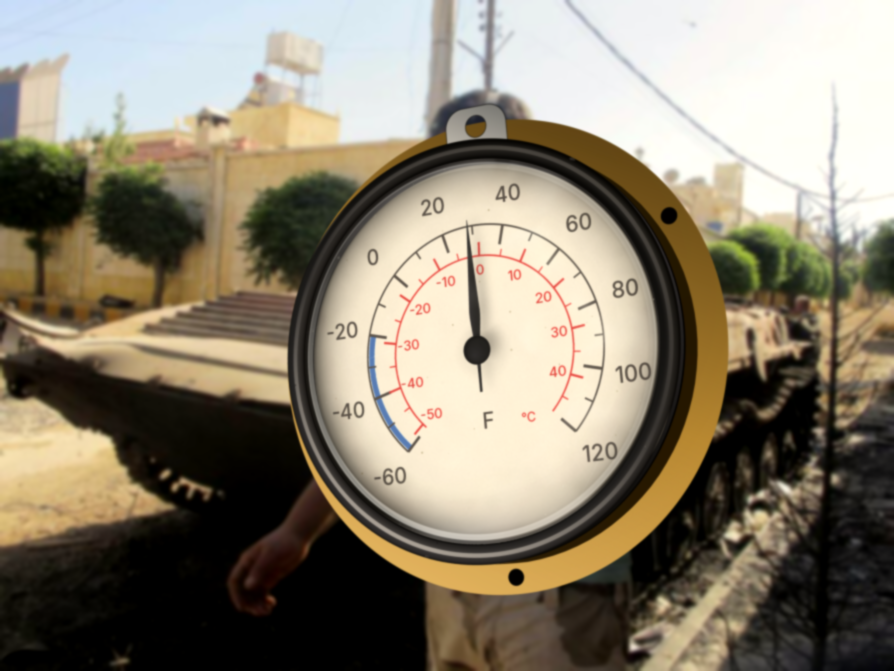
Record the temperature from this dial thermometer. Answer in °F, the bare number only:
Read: 30
